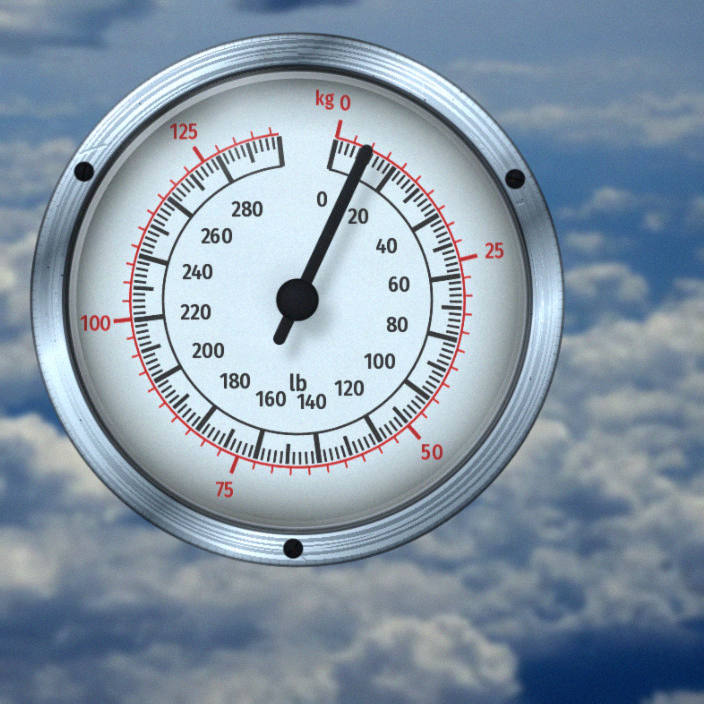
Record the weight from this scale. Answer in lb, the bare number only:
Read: 10
